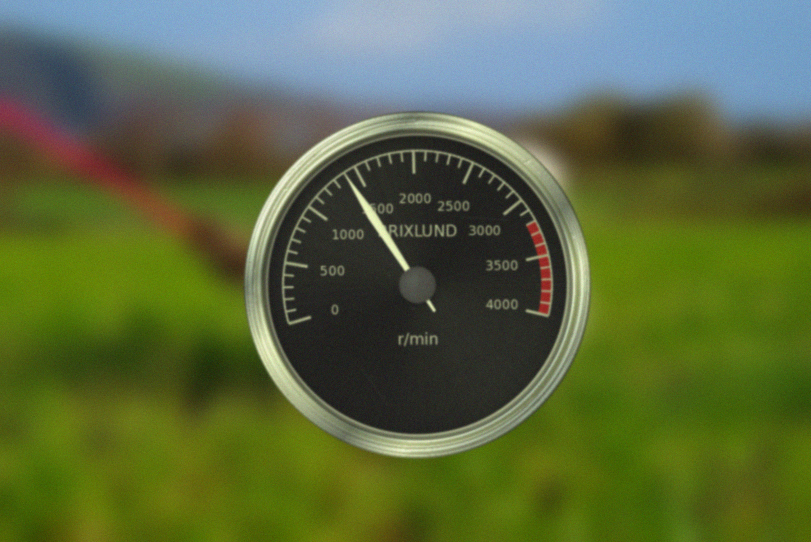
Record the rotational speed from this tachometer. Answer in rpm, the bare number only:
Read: 1400
